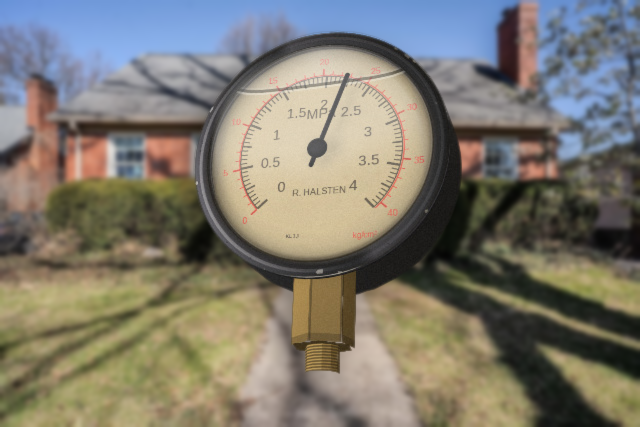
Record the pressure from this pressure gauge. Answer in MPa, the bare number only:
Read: 2.25
